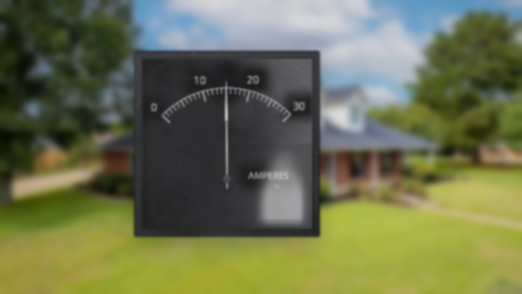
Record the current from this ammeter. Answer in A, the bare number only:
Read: 15
